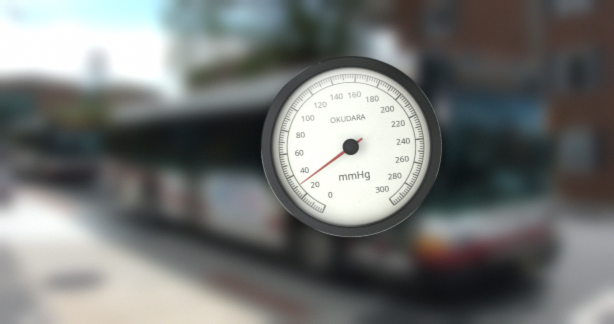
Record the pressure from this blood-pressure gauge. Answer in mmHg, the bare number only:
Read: 30
